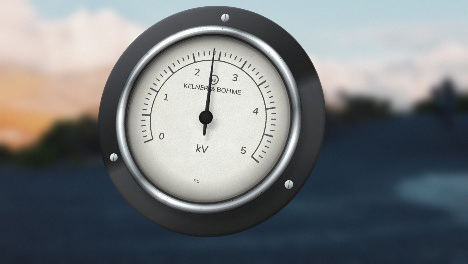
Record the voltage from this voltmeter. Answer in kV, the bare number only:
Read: 2.4
